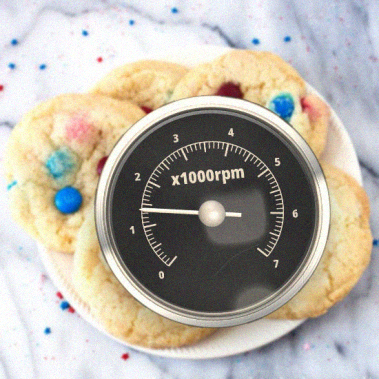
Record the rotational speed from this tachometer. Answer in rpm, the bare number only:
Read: 1400
